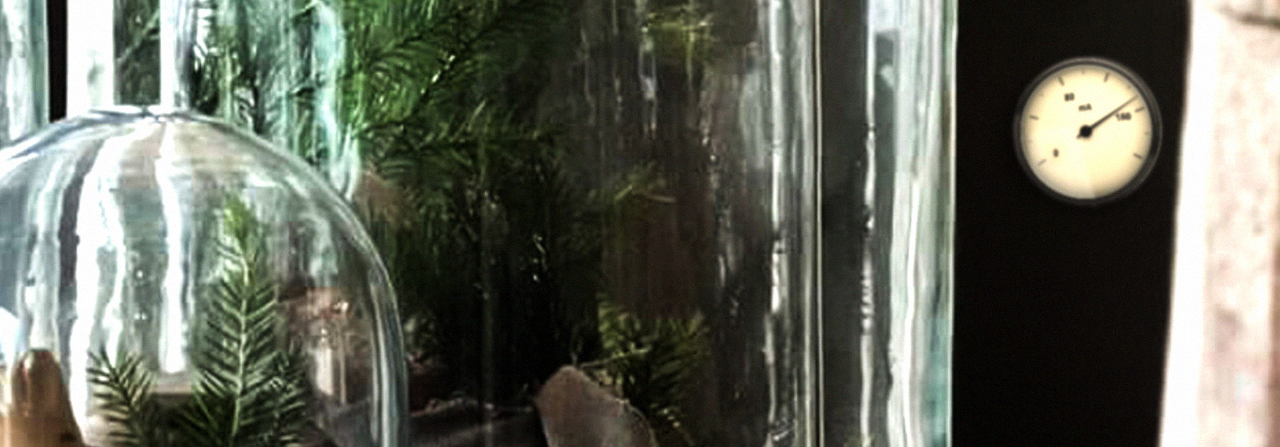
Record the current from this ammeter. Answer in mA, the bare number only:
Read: 150
